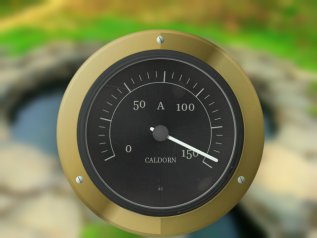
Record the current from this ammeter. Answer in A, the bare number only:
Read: 145
